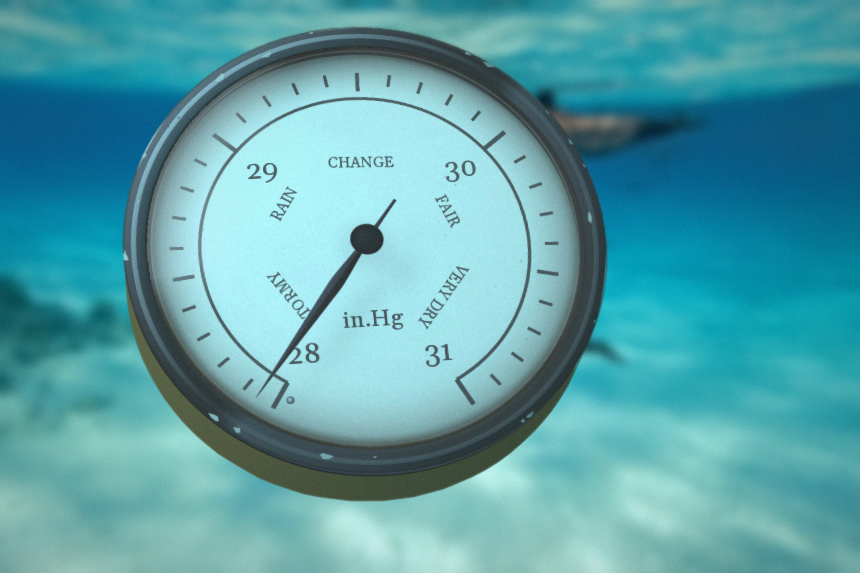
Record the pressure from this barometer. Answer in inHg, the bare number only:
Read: 28.05
